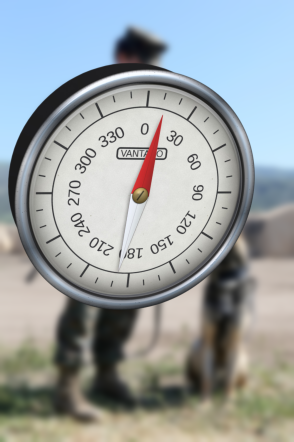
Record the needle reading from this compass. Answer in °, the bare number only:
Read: 10
